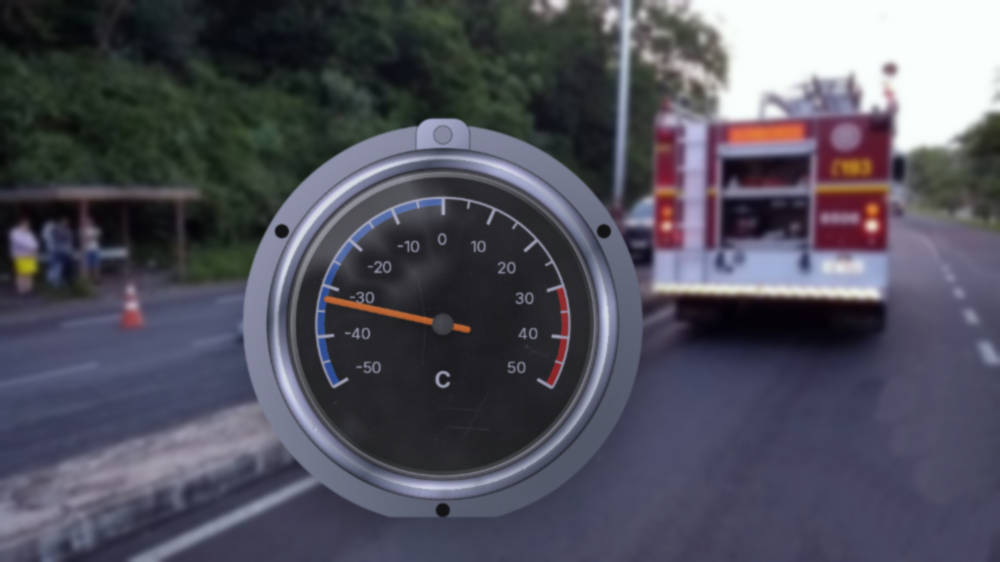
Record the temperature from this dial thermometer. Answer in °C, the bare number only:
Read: -32.5
